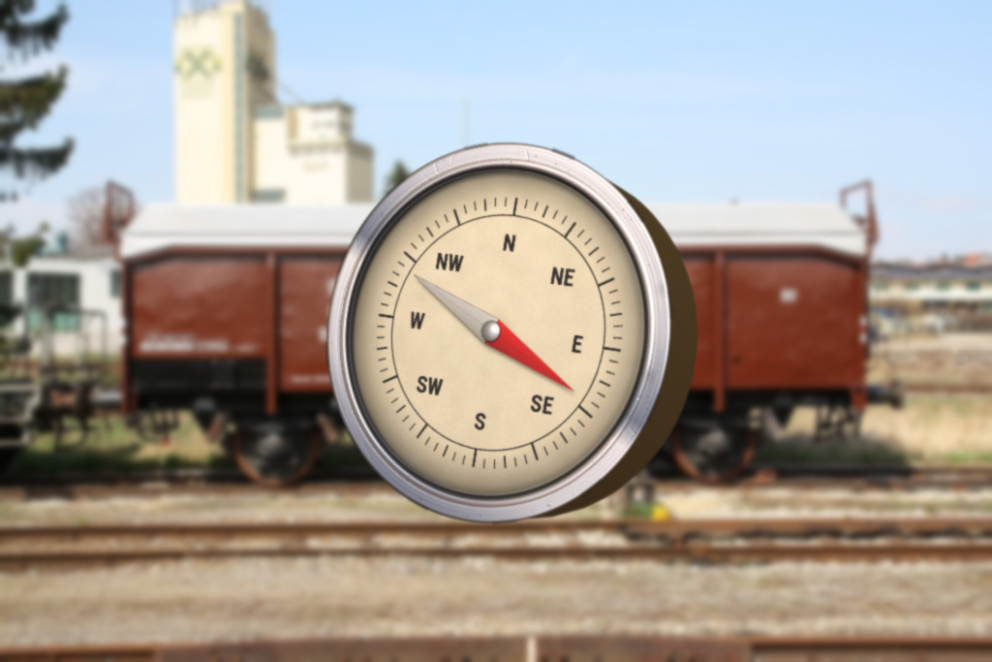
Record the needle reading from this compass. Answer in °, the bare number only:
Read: 115
